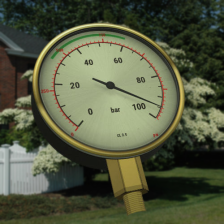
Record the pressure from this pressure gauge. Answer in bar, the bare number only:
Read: 95
